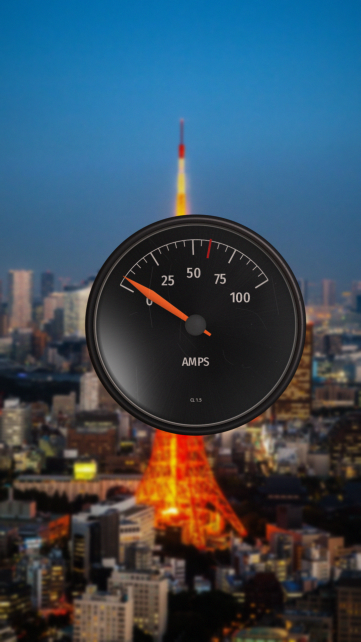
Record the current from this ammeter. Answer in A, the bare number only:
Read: 5
